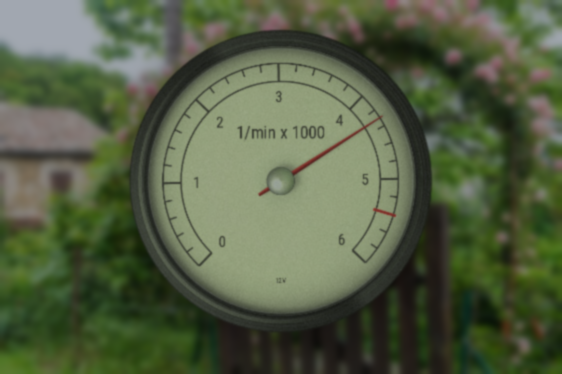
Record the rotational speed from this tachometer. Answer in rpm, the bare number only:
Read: 4300
